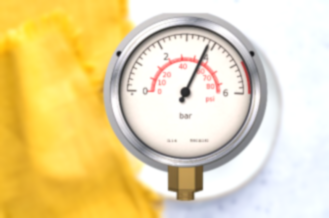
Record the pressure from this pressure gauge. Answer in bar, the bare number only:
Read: 3.8
